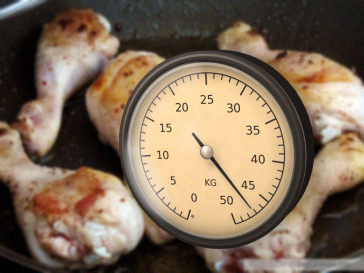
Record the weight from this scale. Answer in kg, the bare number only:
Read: 47
